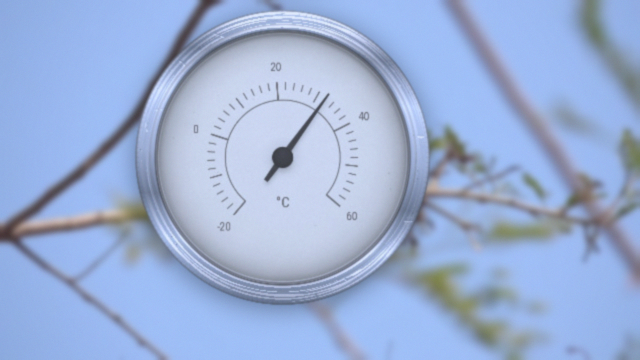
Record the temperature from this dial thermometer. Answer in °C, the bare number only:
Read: 32
